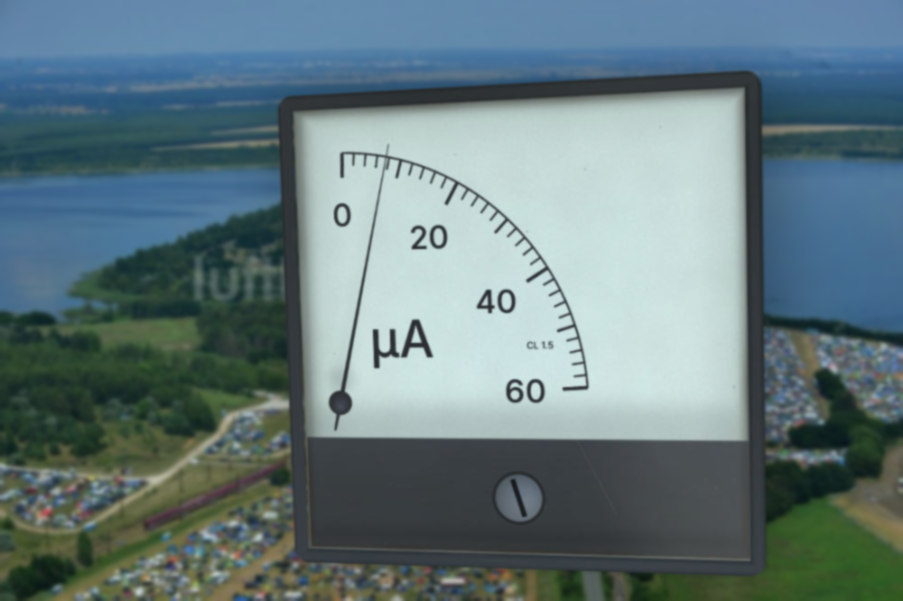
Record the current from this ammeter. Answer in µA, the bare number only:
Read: 8
